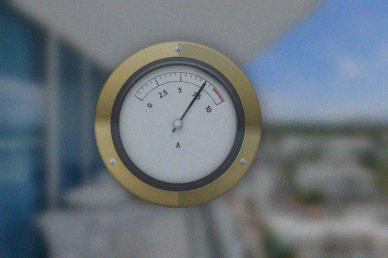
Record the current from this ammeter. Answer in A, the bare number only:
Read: 7.5
